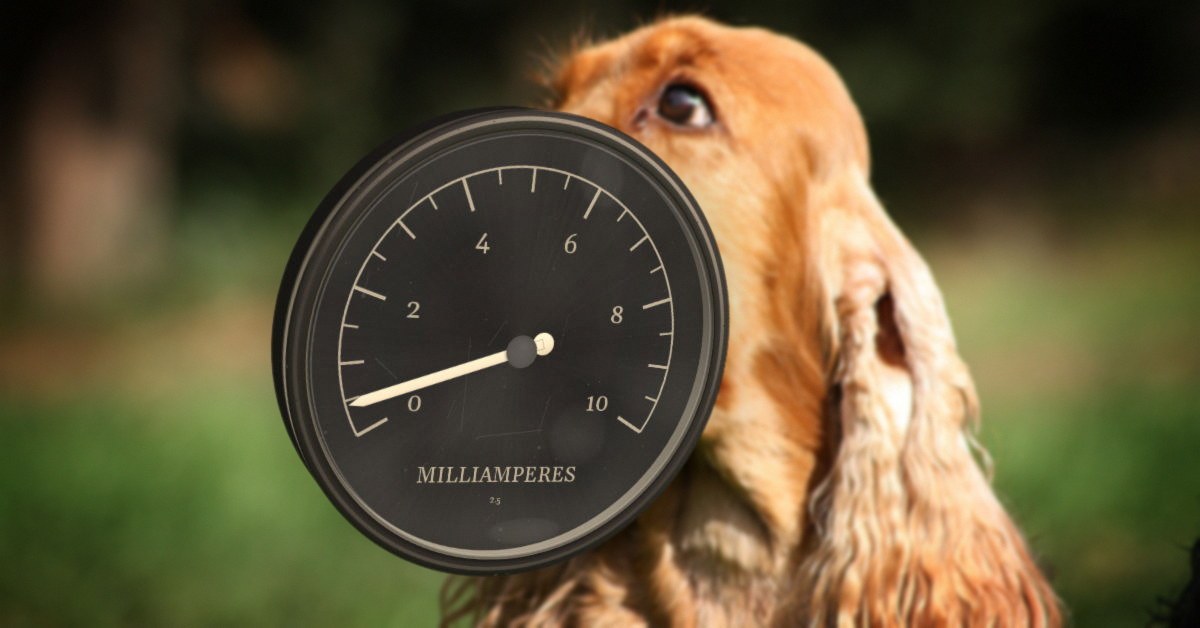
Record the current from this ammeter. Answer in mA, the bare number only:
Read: 0.5
